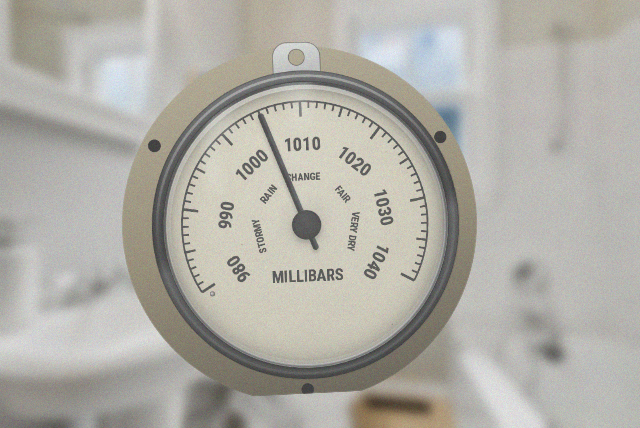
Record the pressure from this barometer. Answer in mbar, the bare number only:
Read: 1005
